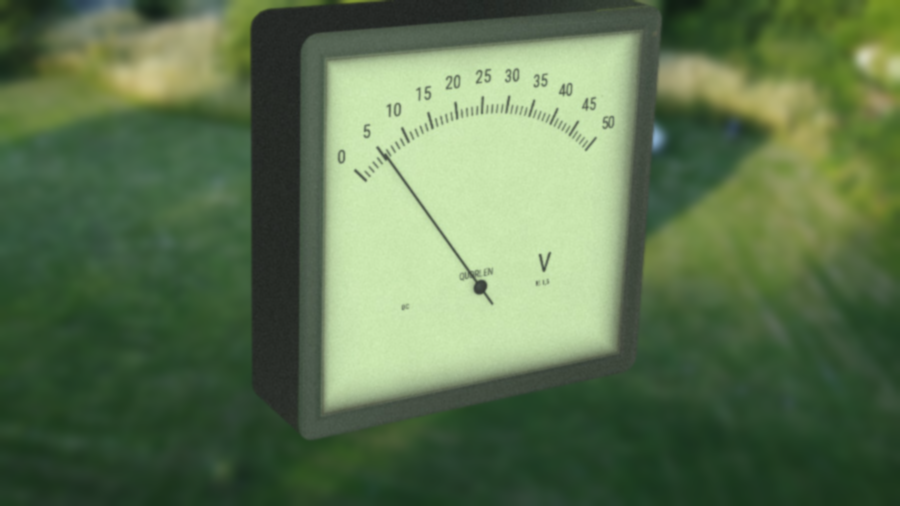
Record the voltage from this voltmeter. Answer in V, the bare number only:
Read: 5
